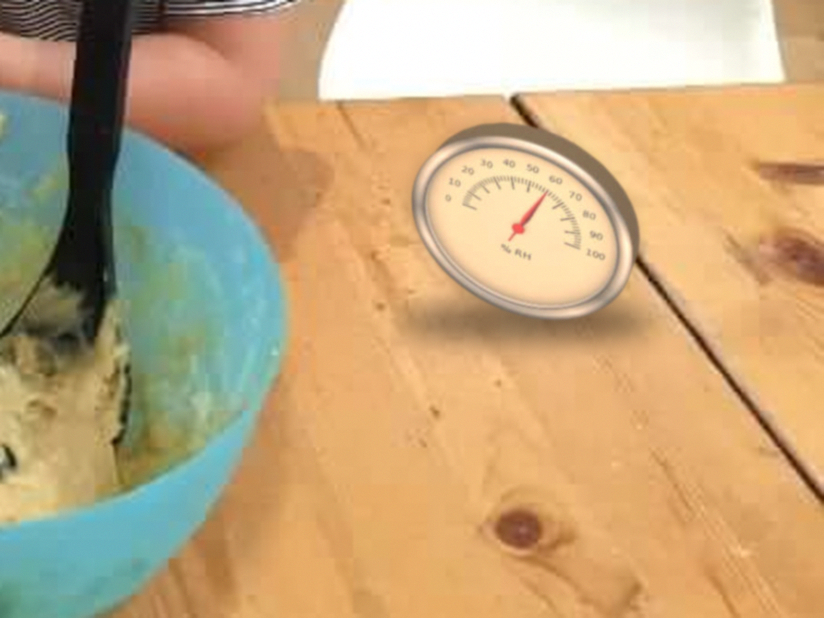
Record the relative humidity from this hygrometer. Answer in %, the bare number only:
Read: 60
